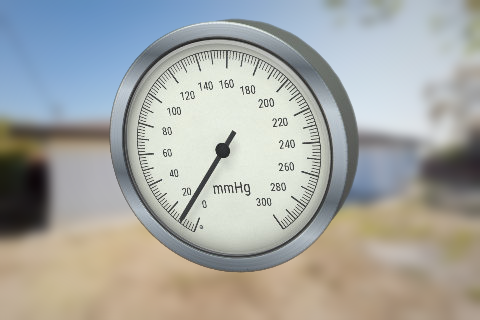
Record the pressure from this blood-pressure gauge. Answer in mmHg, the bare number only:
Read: 10
